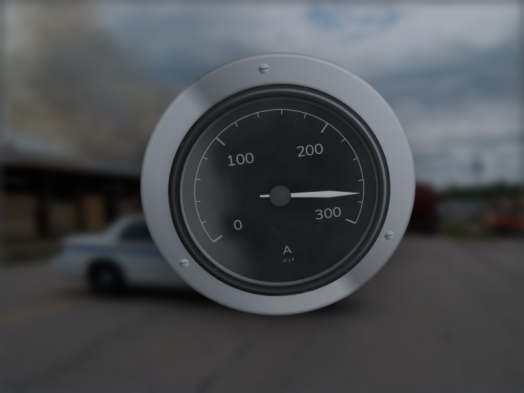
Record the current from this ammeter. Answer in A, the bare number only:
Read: 270
